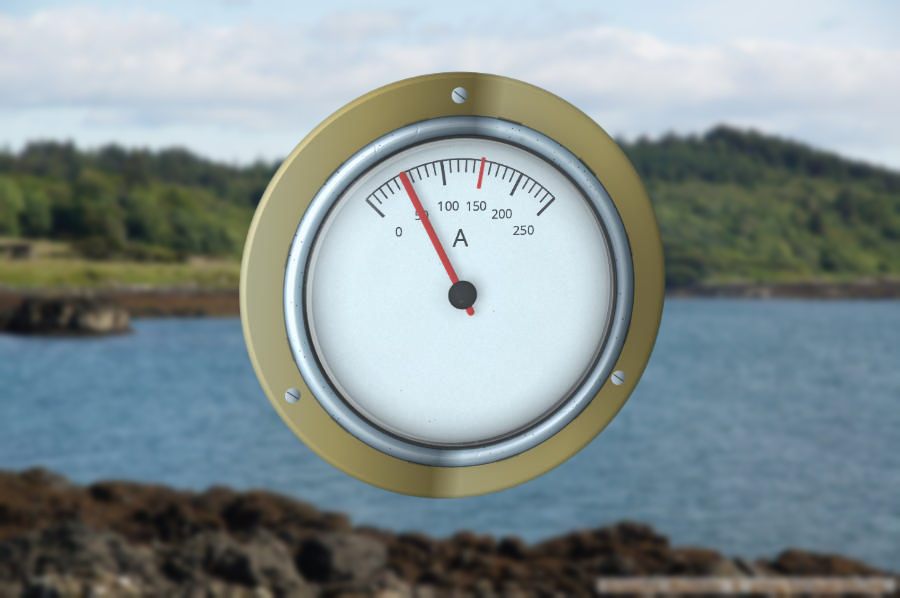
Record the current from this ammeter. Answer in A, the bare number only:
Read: 50
